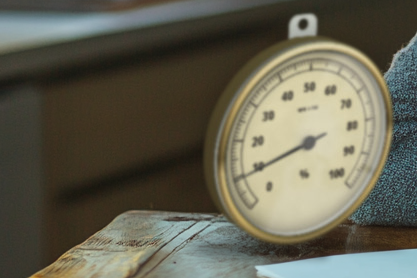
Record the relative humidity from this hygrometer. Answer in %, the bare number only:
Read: 10
